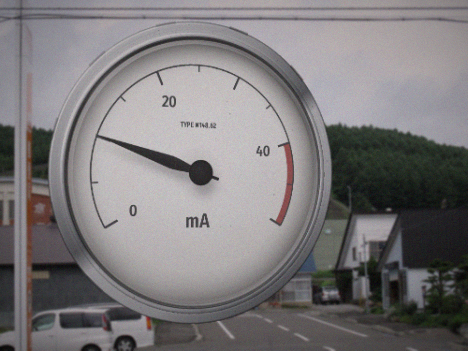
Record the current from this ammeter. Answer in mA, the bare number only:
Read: 10
